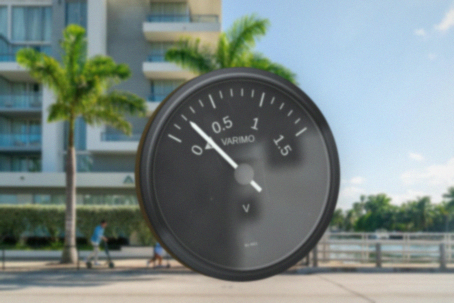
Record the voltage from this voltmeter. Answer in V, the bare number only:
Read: 0.2
